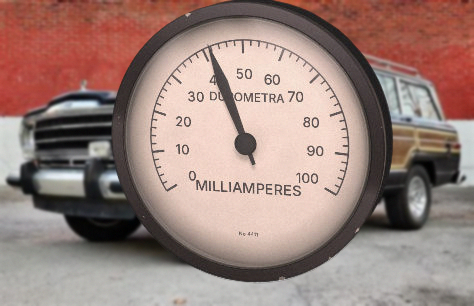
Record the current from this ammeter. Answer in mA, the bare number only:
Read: 42
